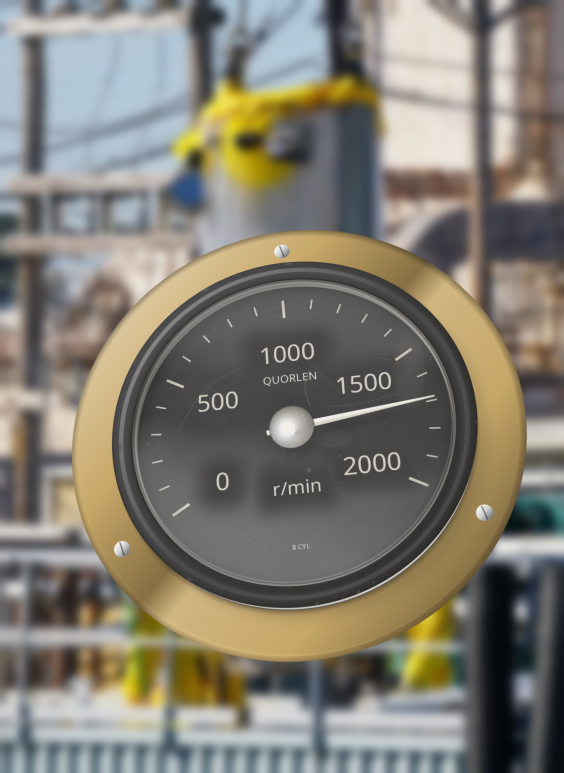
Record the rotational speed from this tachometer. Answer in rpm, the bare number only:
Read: 1700
